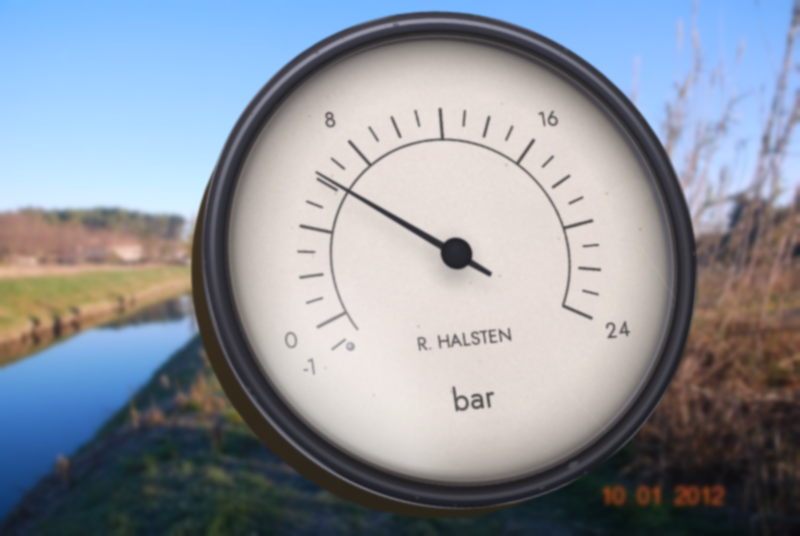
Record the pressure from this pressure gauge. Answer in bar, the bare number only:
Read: 6
